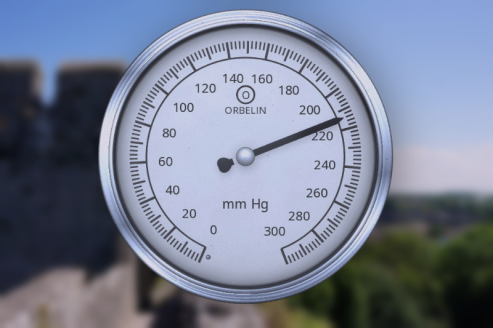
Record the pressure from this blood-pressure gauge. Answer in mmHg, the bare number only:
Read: 214
